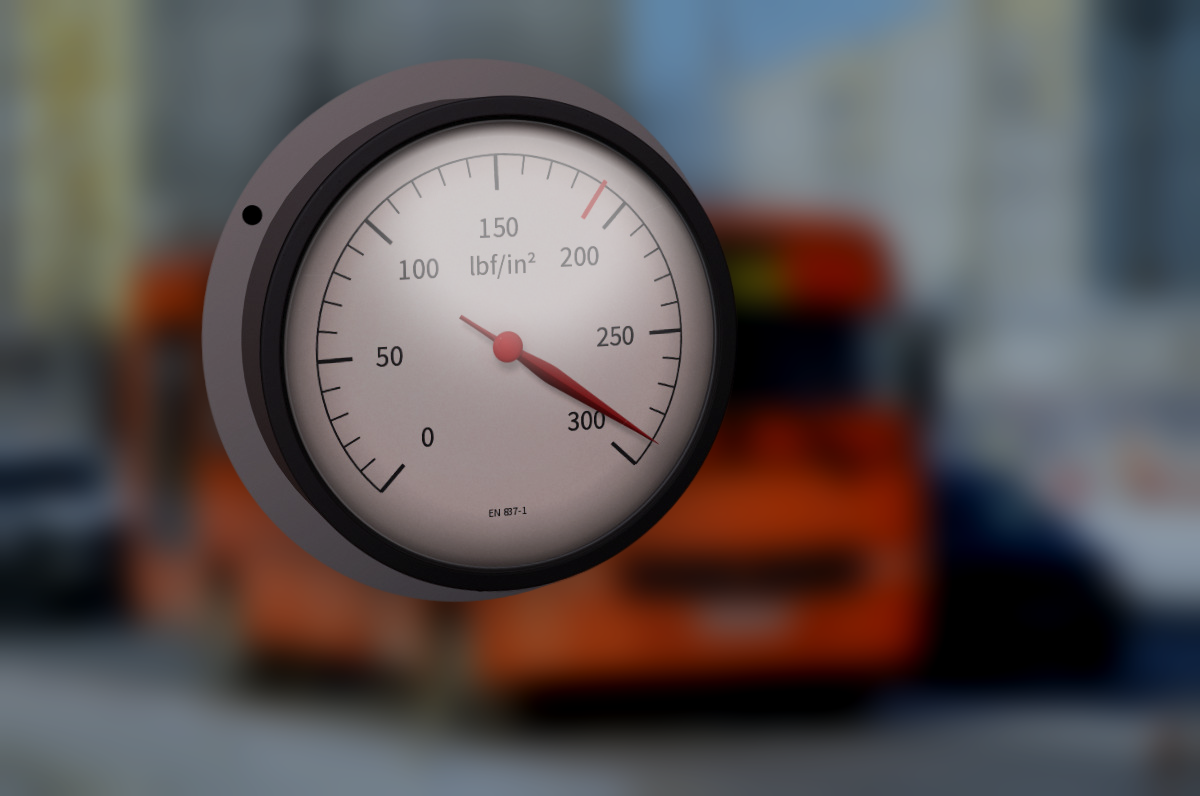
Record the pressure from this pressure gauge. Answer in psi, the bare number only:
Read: 290
